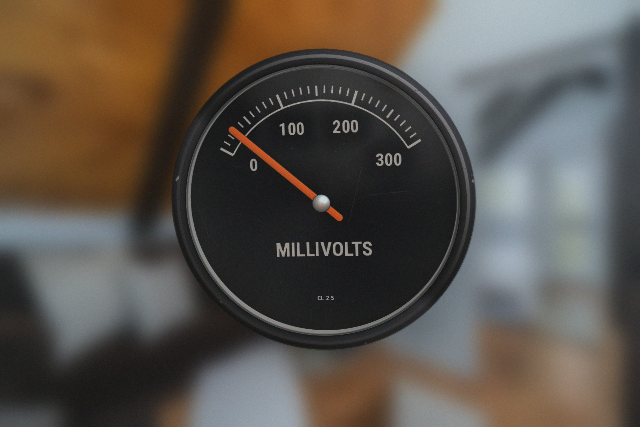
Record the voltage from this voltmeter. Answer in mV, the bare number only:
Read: 30
